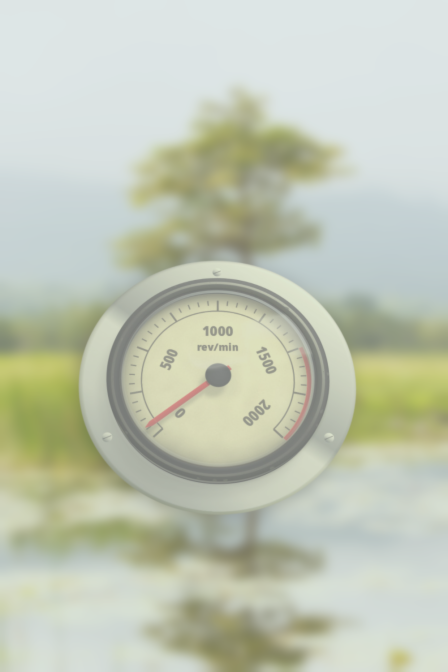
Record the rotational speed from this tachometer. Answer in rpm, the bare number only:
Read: 50
